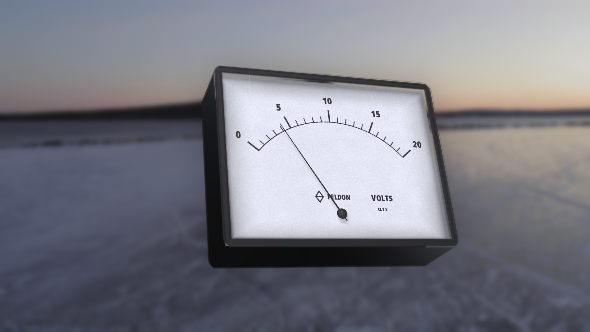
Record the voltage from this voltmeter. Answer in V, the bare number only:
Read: 4
